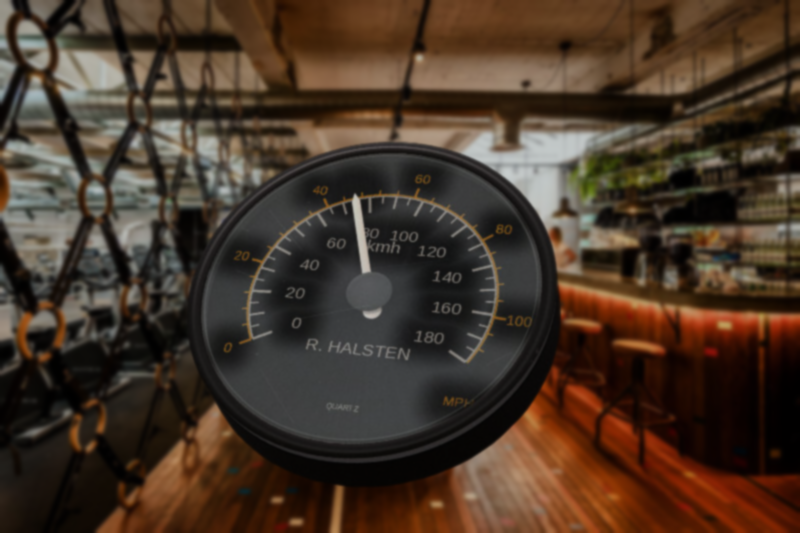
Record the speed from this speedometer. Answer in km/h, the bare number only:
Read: 75
